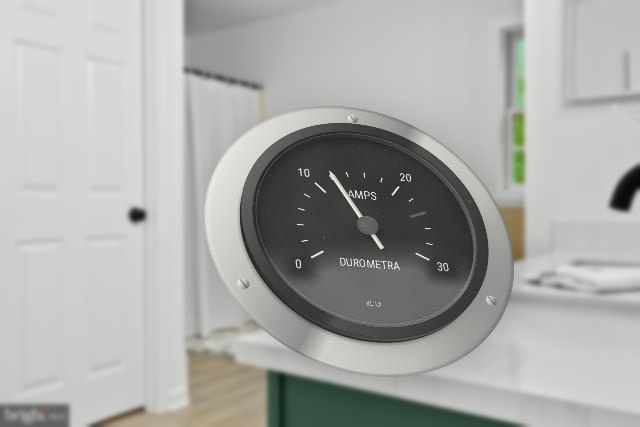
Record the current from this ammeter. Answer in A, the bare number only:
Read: 12
